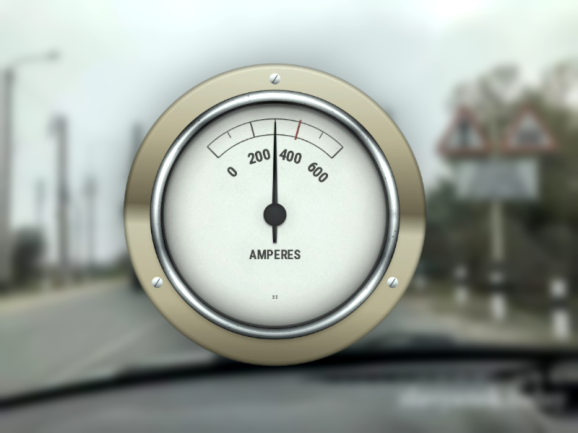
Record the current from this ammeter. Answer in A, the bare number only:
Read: 300
